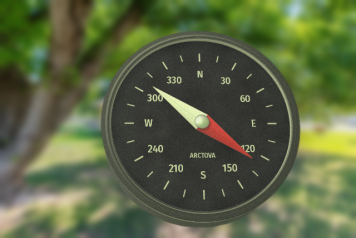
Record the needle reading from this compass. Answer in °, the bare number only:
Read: 127.5
